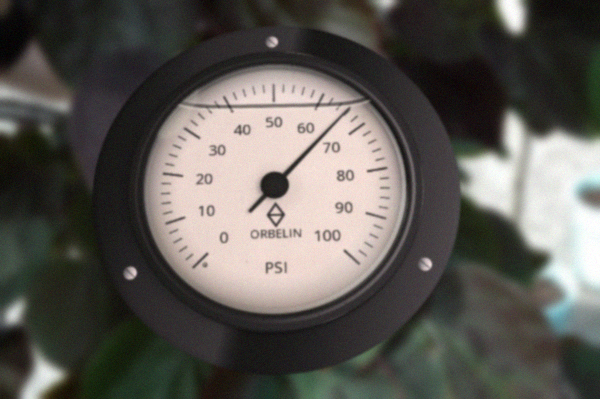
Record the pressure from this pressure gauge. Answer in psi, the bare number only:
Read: 66
